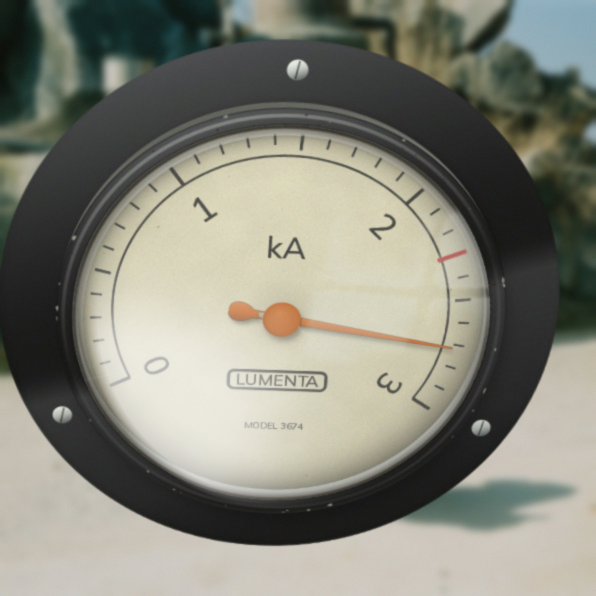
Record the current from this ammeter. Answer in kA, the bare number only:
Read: 2.7
